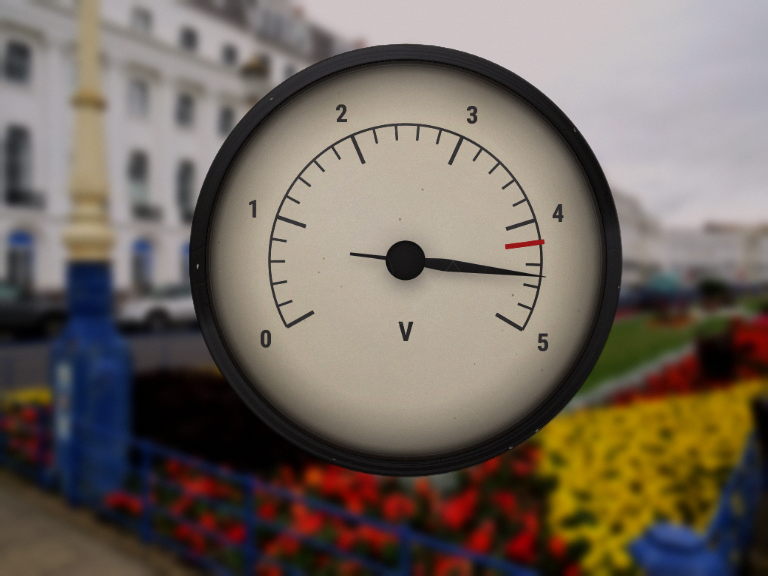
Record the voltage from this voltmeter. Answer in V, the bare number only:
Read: 4.5
